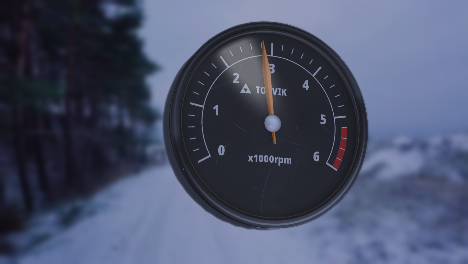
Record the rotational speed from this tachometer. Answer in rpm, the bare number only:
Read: 2800
